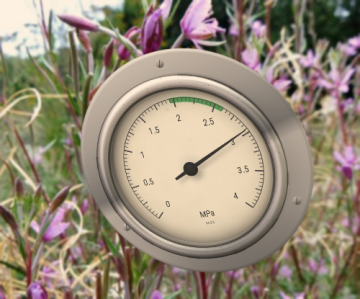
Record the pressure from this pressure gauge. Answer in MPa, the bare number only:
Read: 2.95
